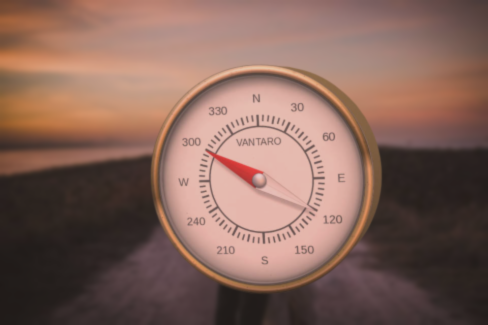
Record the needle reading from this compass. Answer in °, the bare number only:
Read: 300
